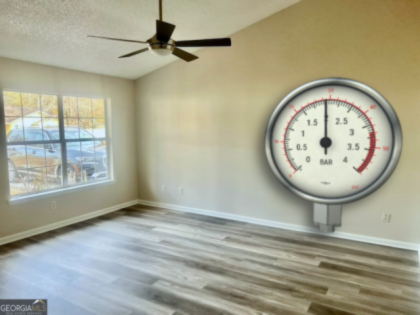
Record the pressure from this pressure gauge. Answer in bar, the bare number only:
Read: 2
